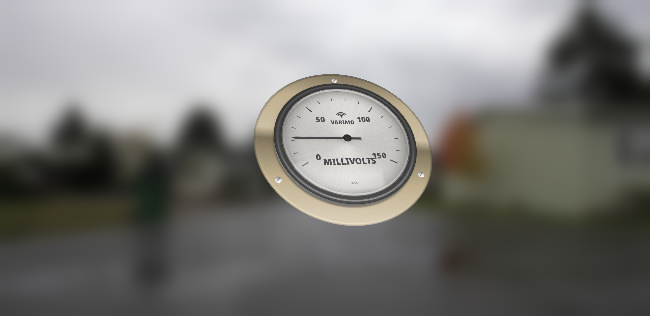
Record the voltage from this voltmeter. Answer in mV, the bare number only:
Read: 20
